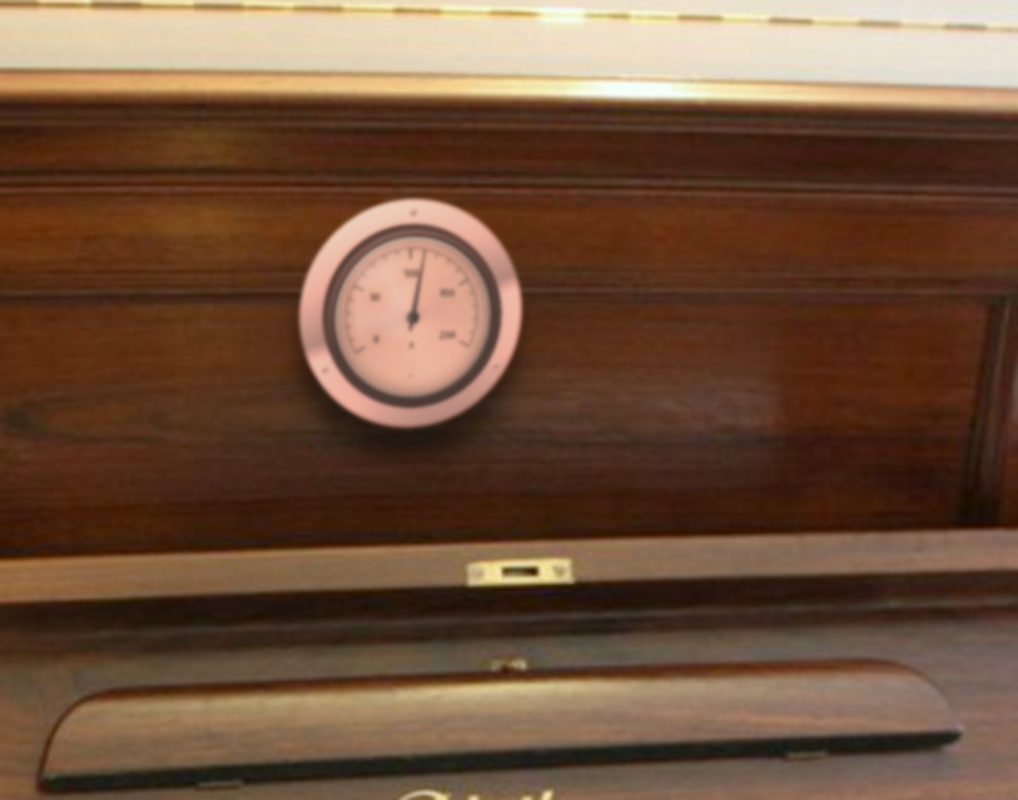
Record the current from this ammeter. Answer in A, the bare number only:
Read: 110
